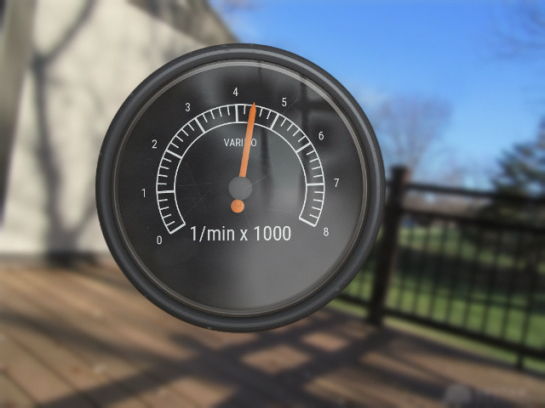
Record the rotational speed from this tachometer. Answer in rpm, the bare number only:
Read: 4400
